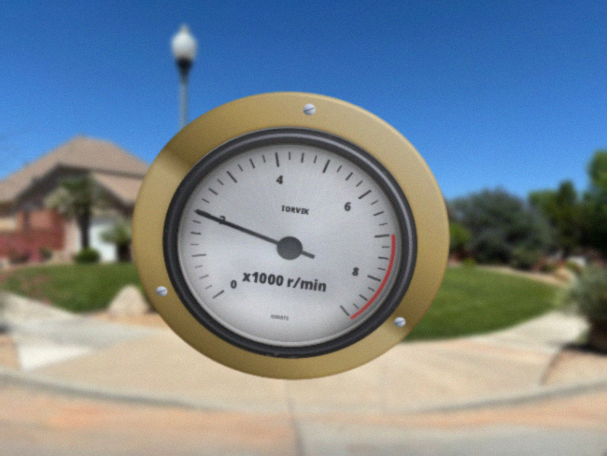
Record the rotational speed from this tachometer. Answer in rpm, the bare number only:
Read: 2000
